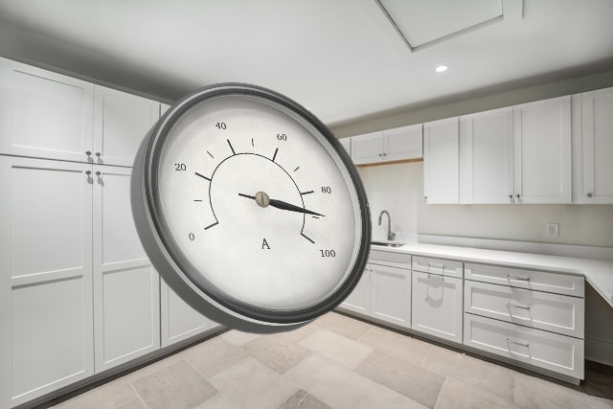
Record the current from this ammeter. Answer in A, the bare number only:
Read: 90
